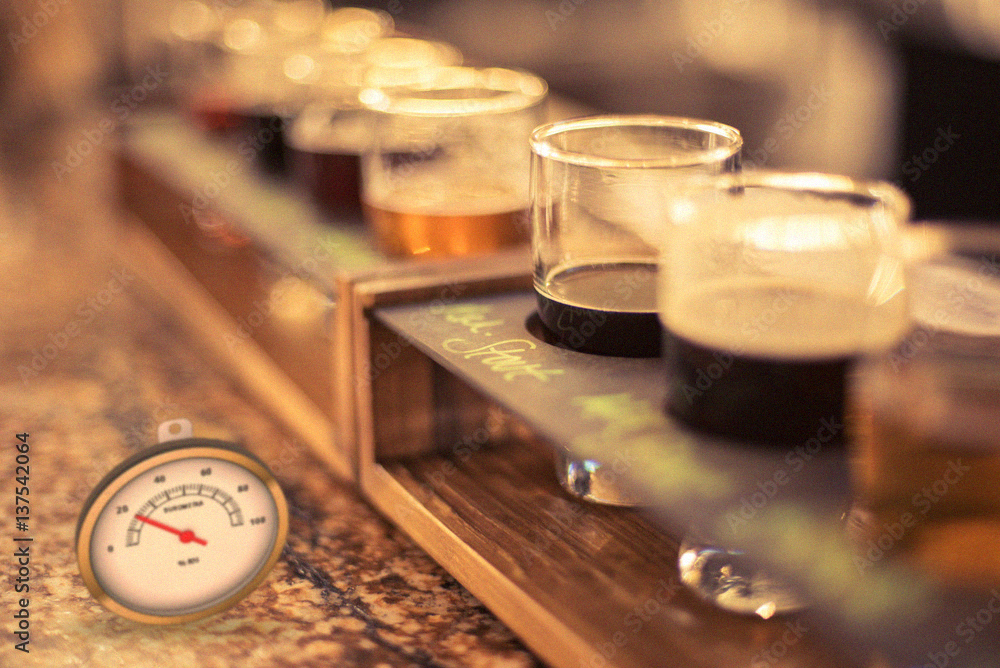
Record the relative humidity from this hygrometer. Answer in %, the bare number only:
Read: 20
